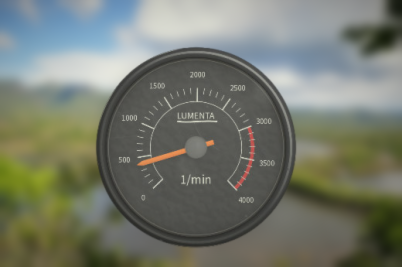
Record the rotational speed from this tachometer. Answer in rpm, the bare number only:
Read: 400
